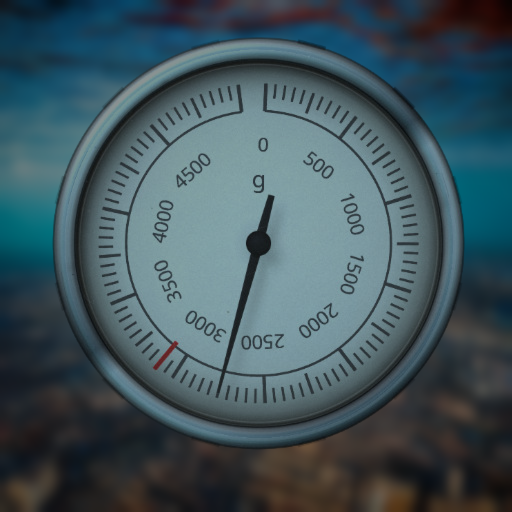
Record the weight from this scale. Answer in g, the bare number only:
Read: 2750
